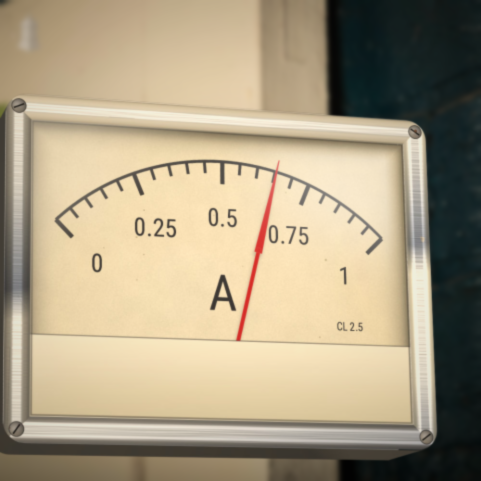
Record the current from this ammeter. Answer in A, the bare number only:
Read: 0.65
